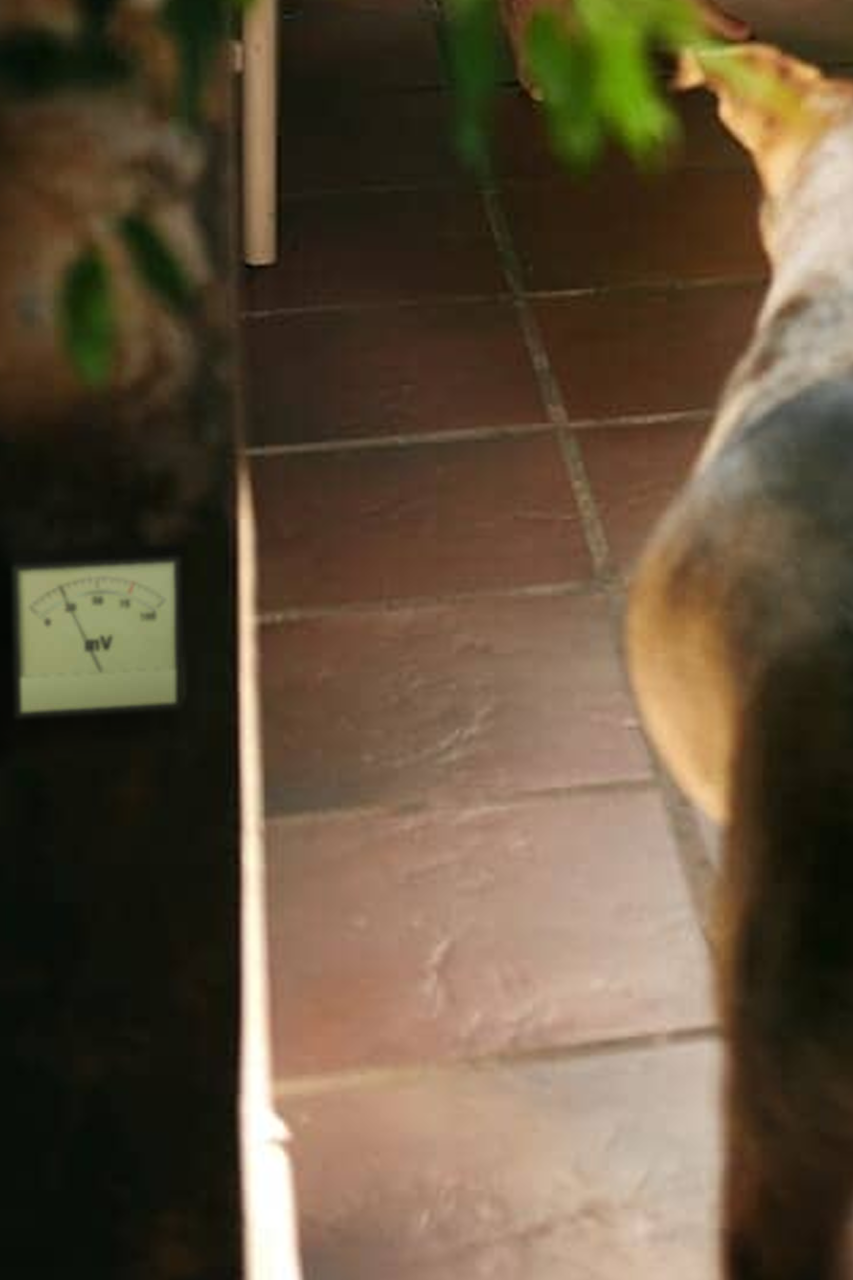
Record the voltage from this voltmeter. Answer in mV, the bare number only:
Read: 25
